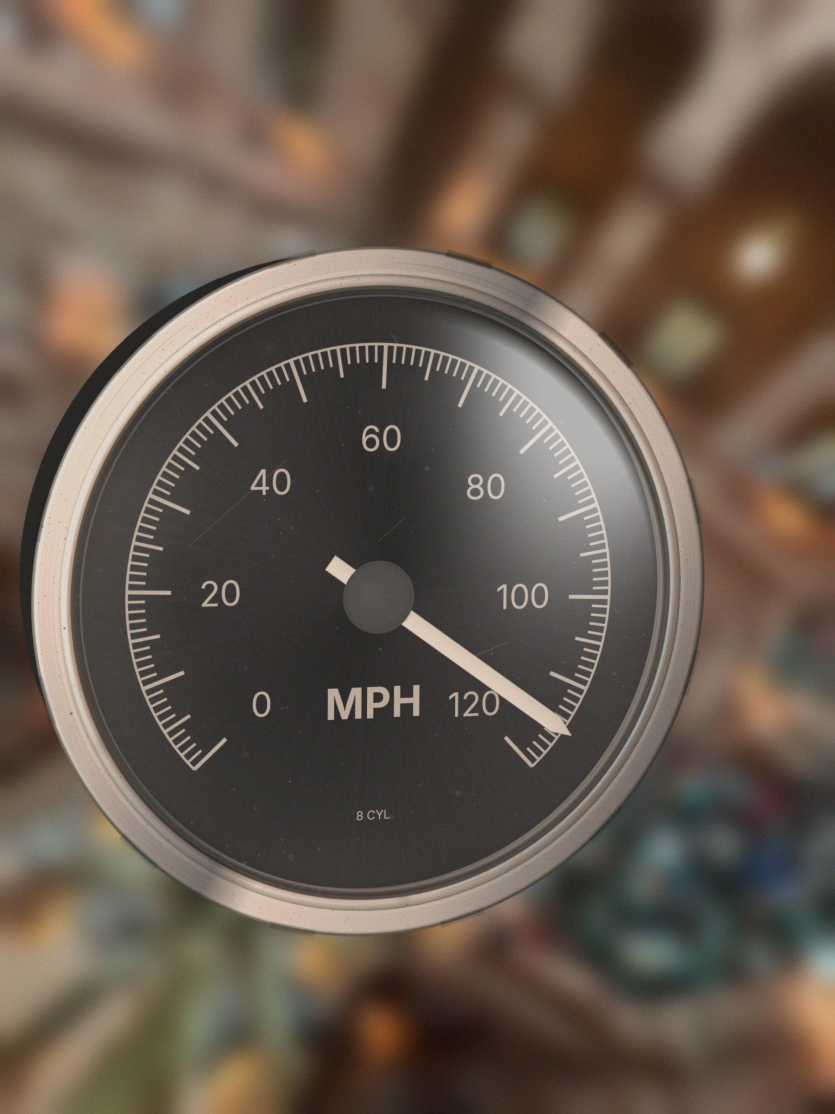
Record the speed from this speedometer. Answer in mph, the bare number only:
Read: 115
